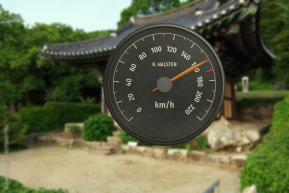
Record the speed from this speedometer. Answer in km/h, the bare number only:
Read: 160
